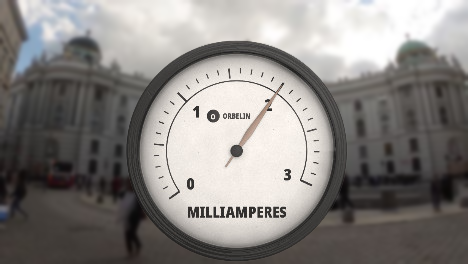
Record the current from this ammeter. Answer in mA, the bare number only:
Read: 2
